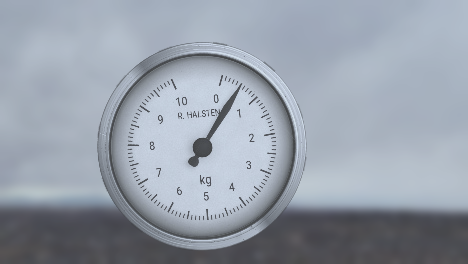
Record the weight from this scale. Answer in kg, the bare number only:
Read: 0.5
